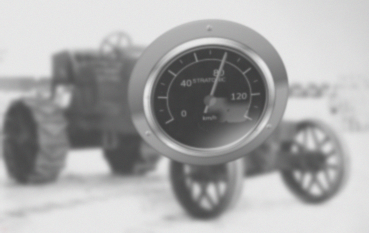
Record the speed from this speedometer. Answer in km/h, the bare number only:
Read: 80
